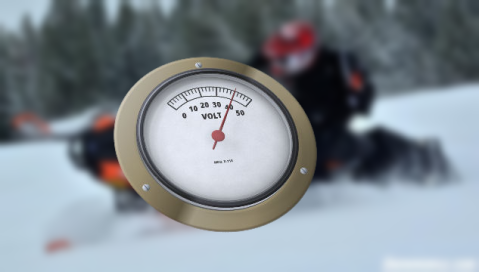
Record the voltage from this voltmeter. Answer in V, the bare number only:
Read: 40
